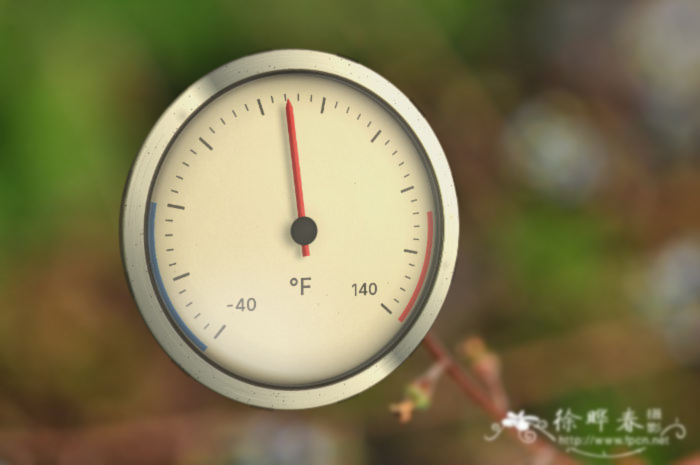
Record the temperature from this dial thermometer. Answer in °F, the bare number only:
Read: 48
